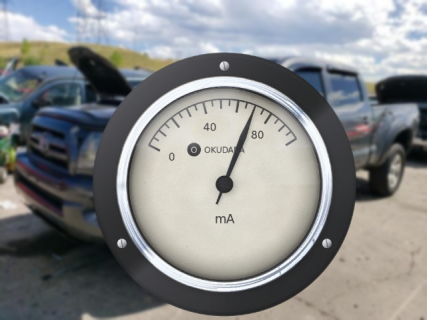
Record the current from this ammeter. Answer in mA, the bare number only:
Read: 70
